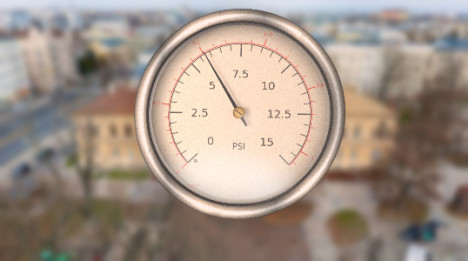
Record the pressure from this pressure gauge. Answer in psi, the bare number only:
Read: 5.75
